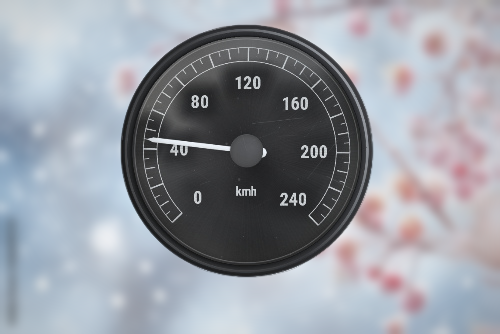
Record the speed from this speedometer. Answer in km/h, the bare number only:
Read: 45
